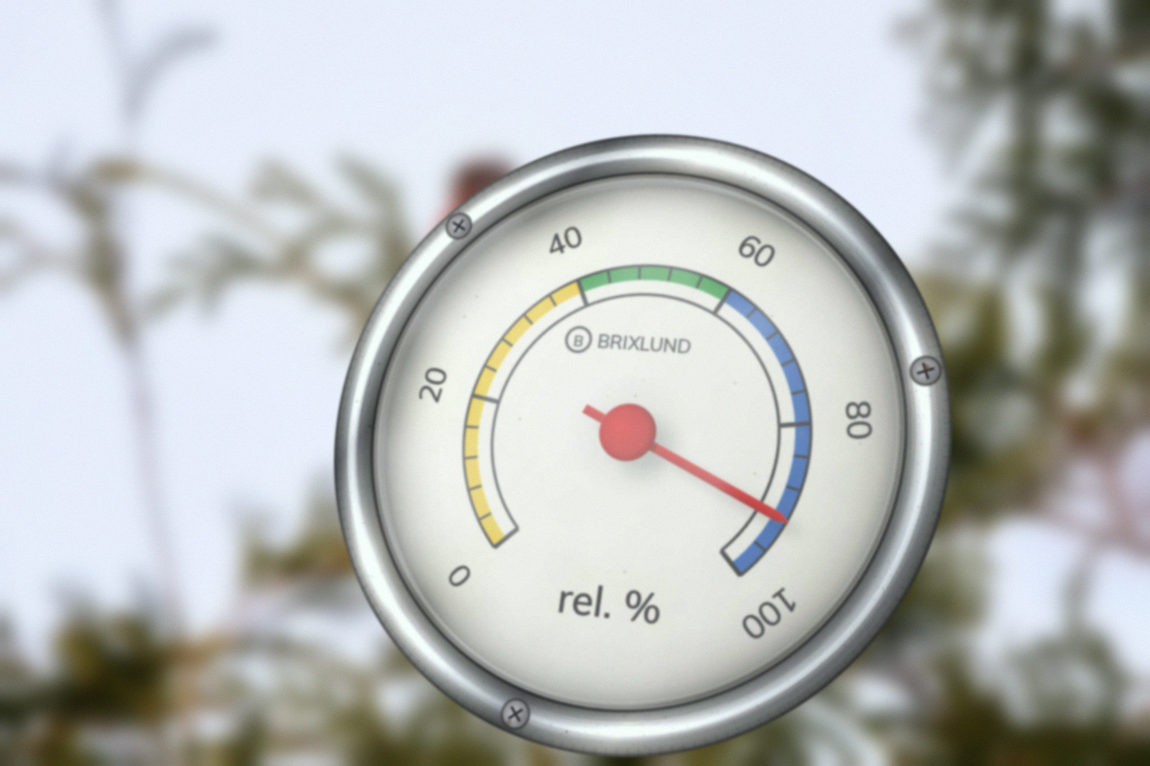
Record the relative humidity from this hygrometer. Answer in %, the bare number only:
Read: 92
